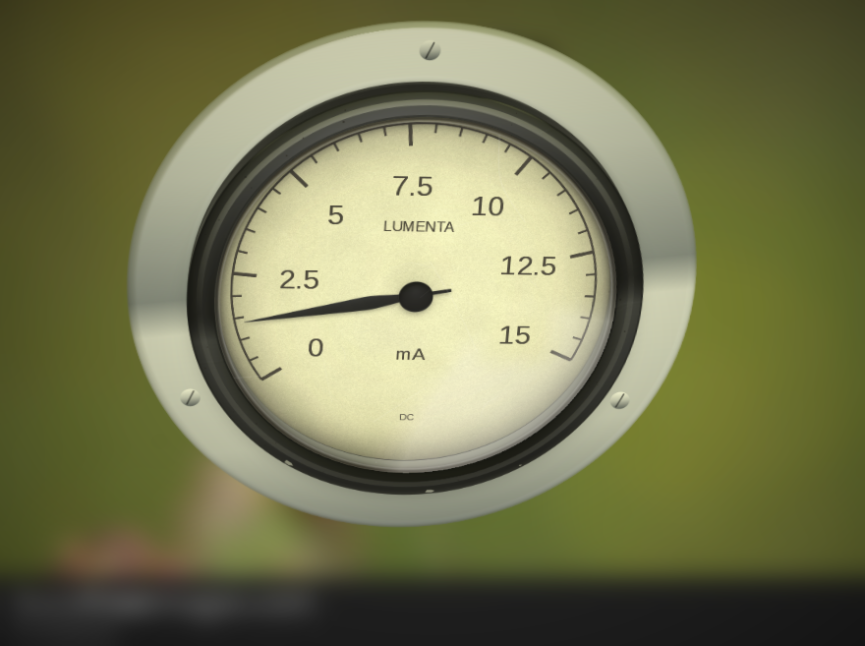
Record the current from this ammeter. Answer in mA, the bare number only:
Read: 1.5
